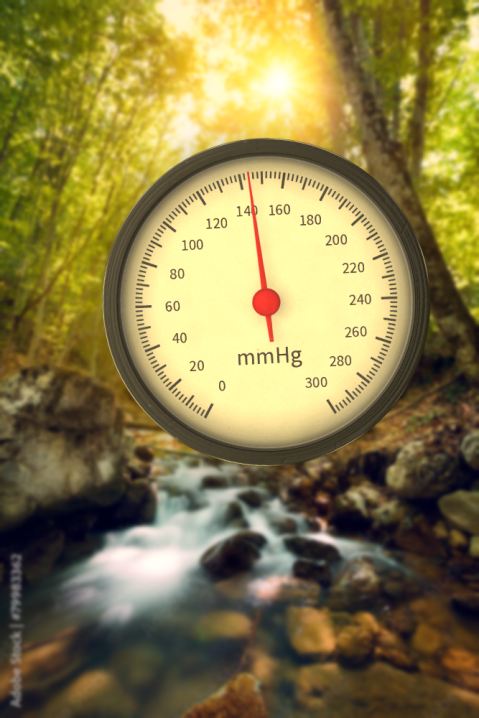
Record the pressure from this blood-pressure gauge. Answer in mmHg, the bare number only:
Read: 144
